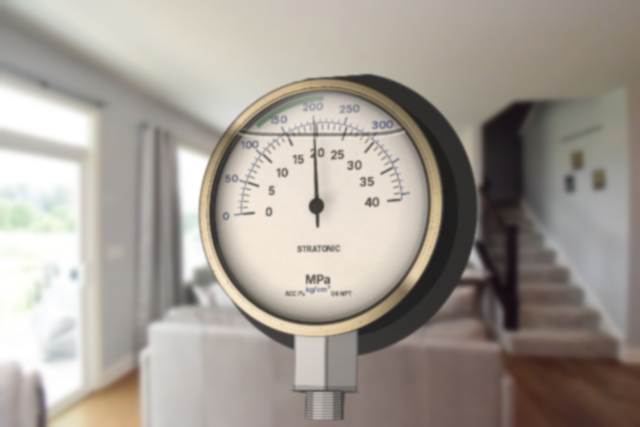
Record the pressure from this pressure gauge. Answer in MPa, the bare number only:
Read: 20
